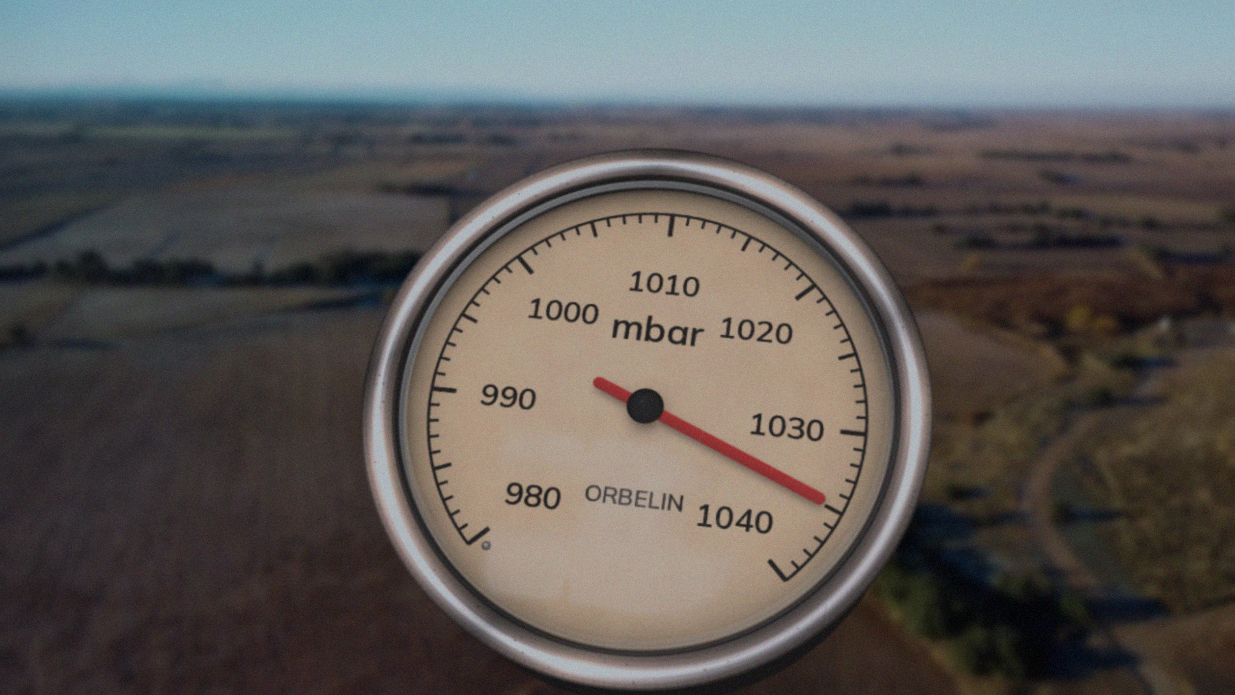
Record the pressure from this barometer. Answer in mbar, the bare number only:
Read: 1035
